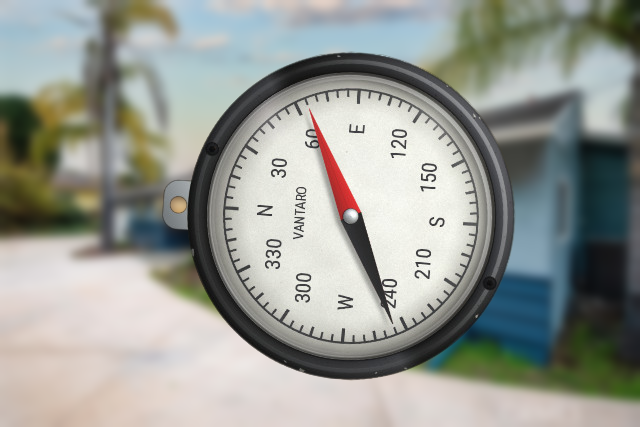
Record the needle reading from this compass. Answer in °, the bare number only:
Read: 65
